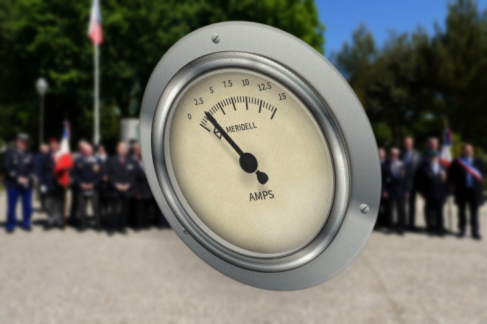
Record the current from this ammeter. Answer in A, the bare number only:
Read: 2.5
